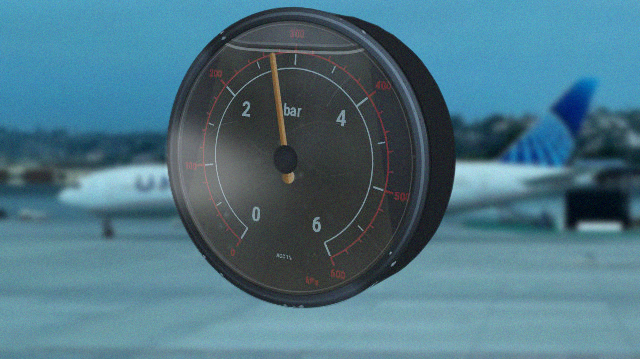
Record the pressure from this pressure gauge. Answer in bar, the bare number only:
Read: 2.75
